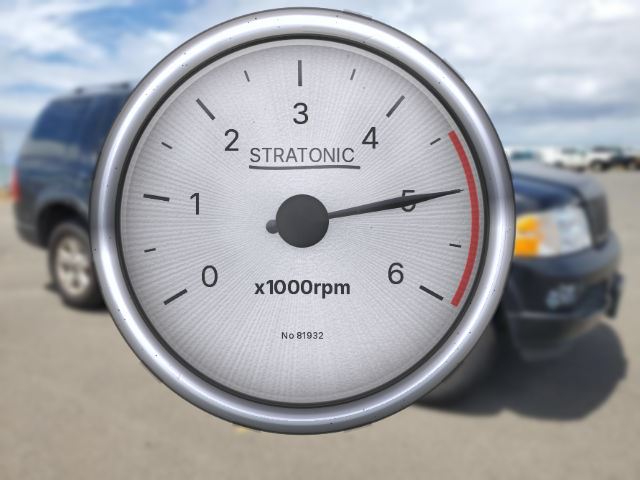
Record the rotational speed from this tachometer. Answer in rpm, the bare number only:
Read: 5000
